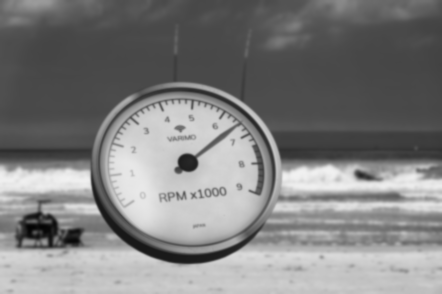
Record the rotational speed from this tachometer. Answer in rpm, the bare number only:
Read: 6600
